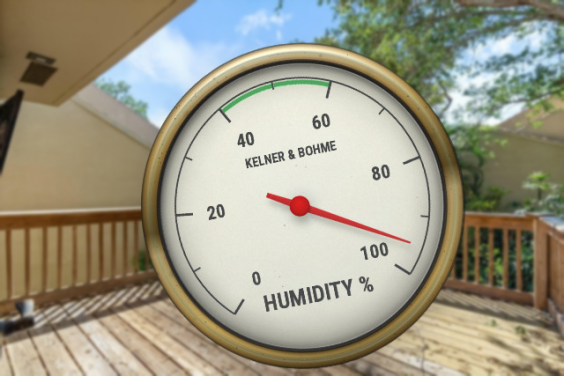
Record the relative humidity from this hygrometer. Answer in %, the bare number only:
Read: 95
